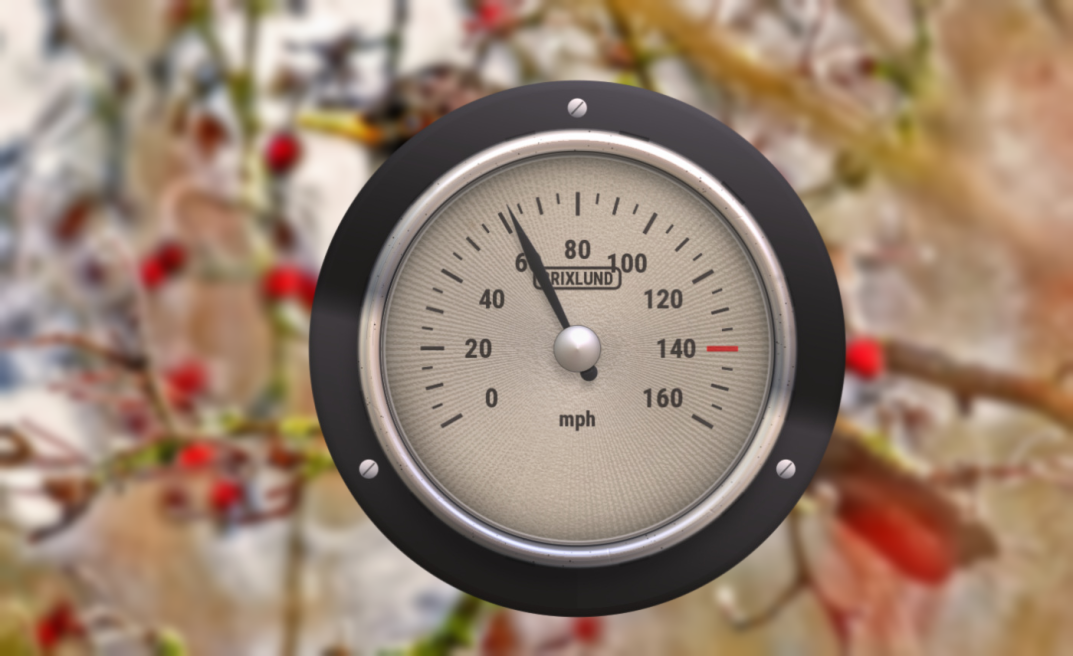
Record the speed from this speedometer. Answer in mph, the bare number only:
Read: 62.5
